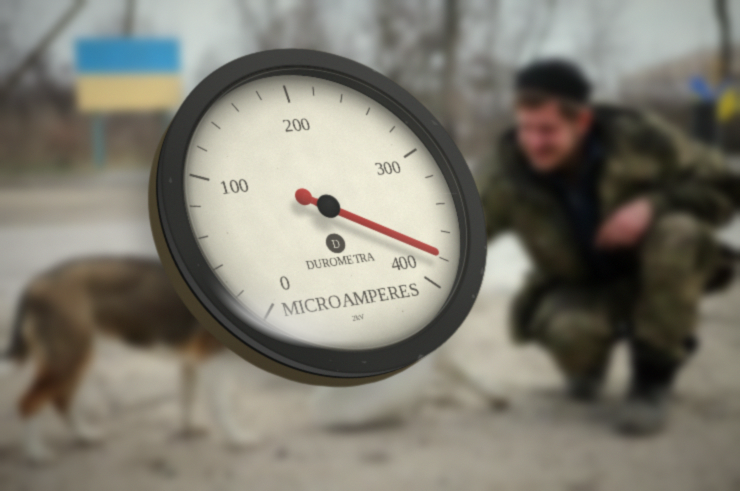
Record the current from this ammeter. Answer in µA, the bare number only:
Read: 380
